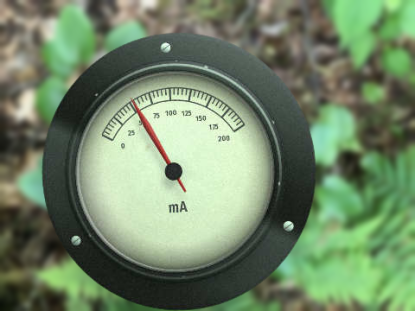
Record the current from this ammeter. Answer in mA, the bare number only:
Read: 55
